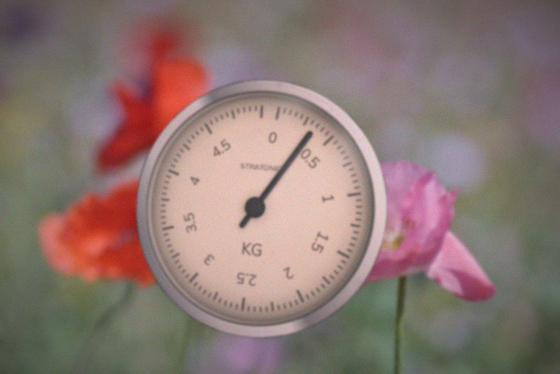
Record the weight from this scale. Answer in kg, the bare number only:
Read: 0.35
